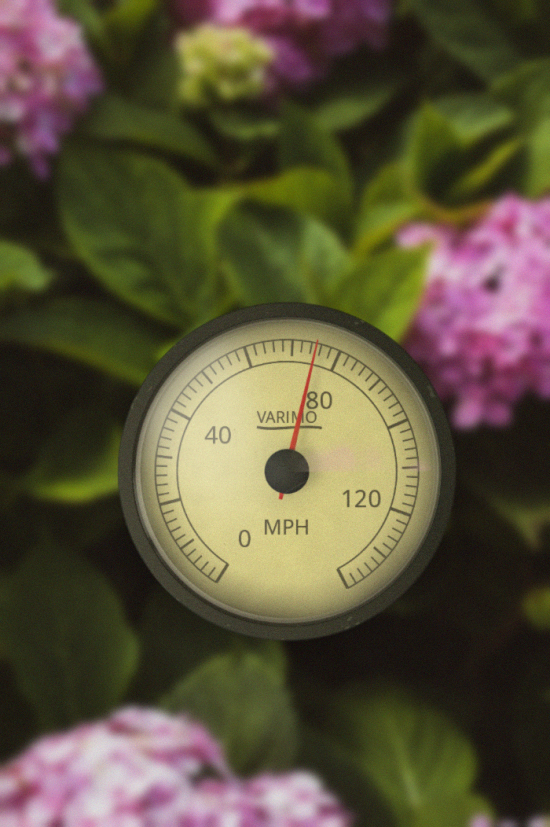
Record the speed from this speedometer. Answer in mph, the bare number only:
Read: 75
